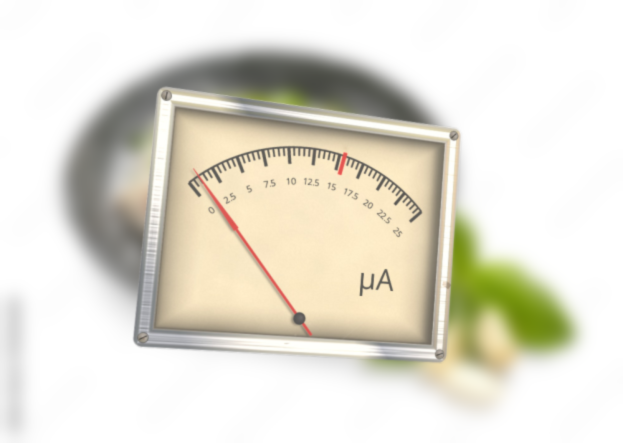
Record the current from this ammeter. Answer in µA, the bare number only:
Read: 1
